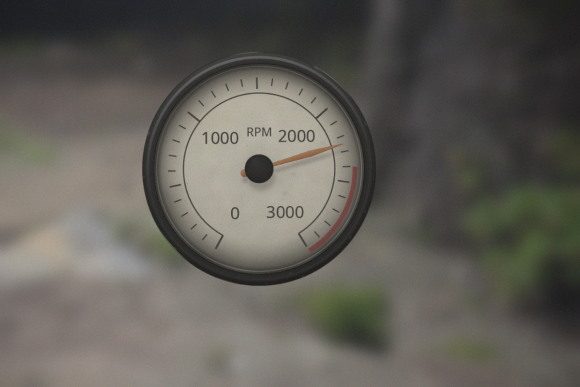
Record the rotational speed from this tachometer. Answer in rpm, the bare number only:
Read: 2250
